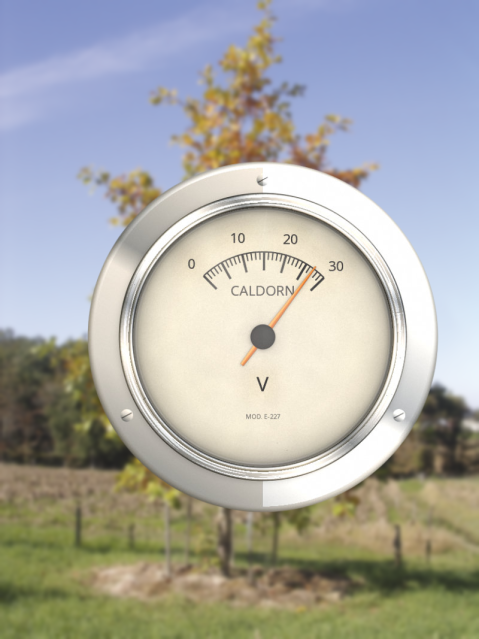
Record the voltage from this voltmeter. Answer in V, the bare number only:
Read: 27
